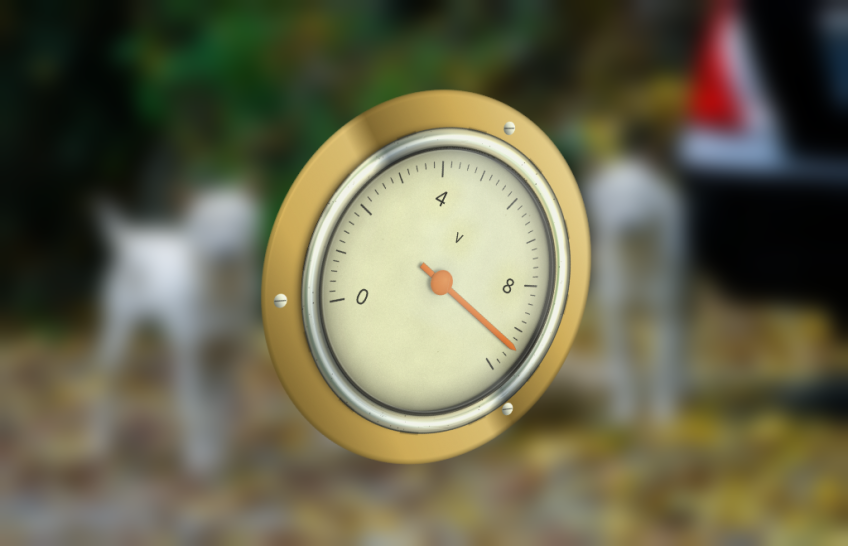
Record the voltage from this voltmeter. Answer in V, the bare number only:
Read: 9.4
